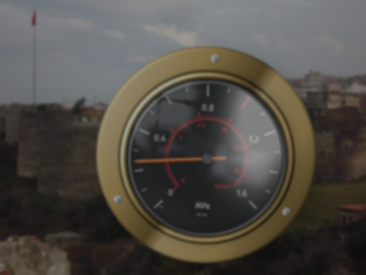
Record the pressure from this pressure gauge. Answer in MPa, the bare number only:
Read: 0.25
